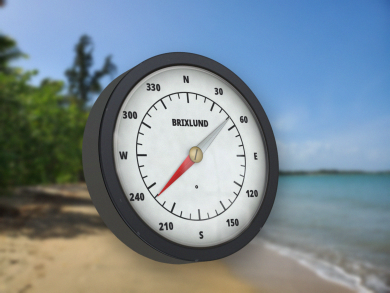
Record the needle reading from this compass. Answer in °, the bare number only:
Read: 230
